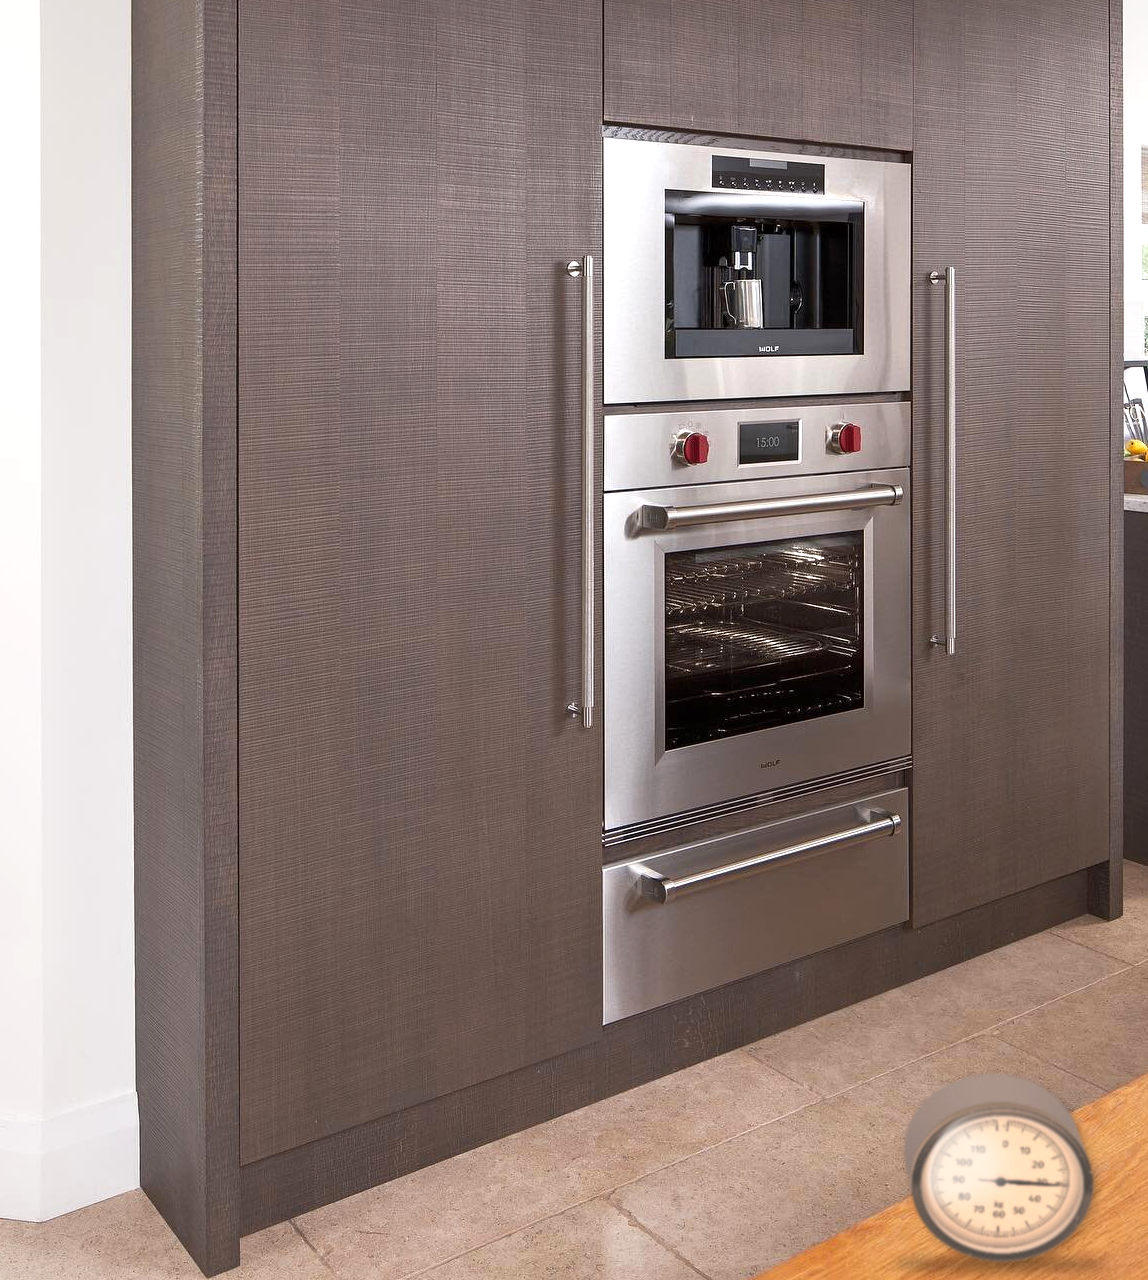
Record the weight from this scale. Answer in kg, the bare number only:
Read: 30
